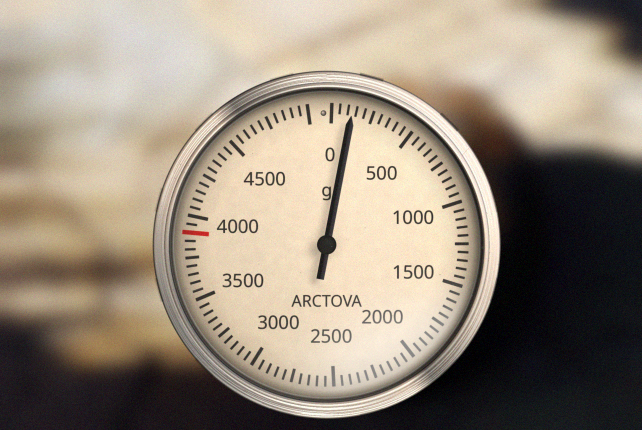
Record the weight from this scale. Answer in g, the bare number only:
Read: 125
